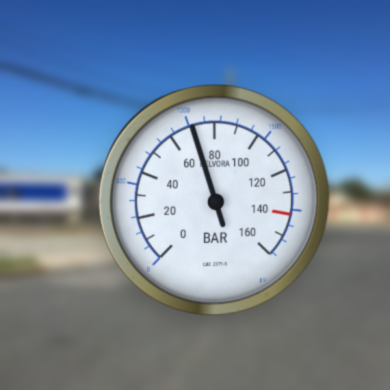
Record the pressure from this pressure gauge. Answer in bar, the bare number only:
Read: 70
